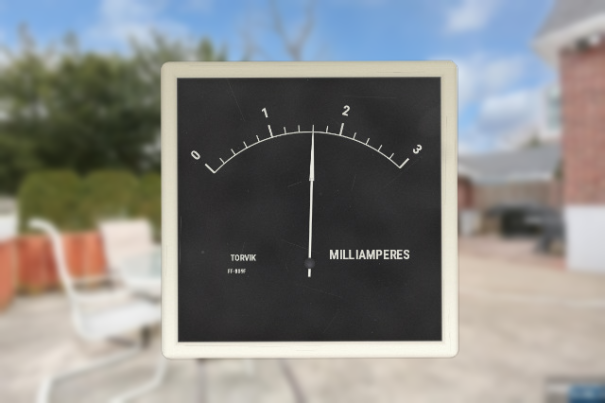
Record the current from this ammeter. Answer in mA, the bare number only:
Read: 1.6
